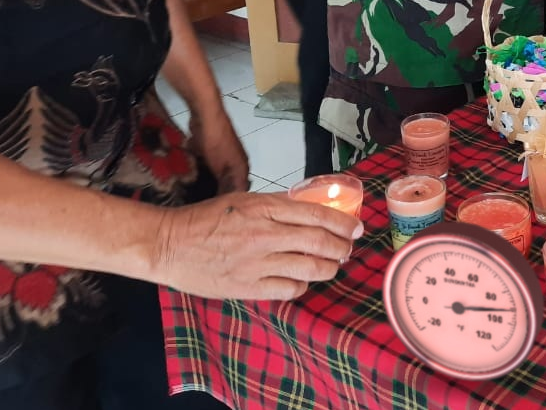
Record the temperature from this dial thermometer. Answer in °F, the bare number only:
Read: 90
